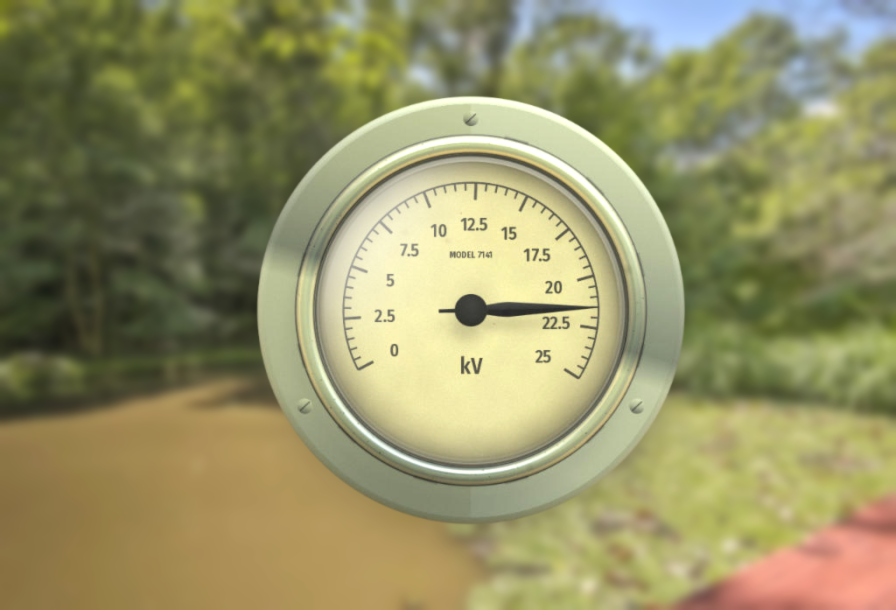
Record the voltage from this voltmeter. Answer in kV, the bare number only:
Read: 21.5
